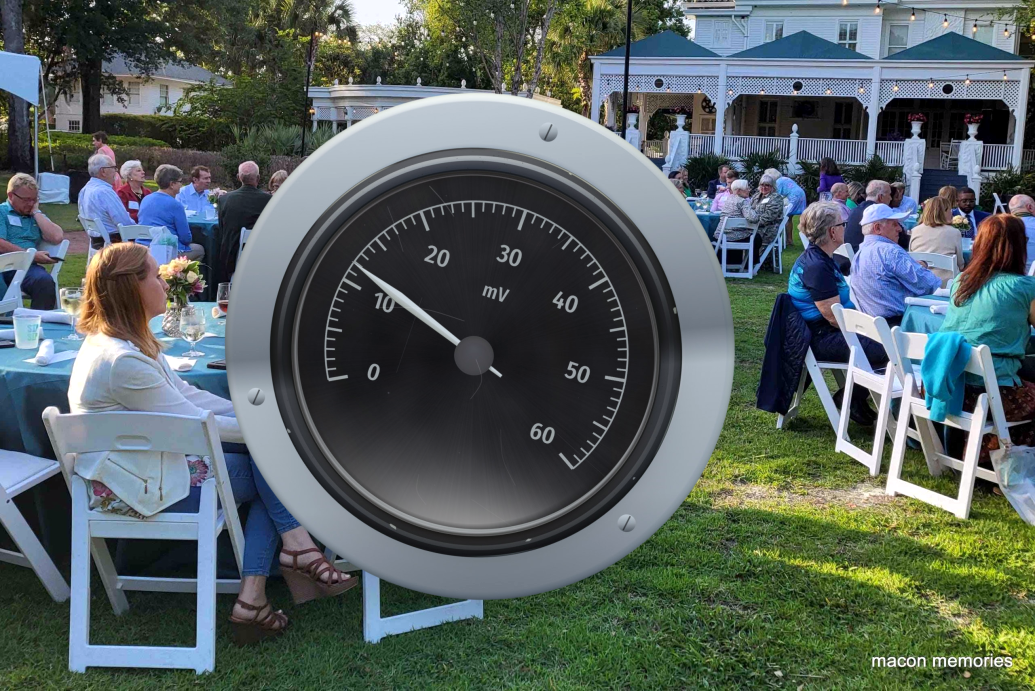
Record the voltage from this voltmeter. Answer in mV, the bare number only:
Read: 12
